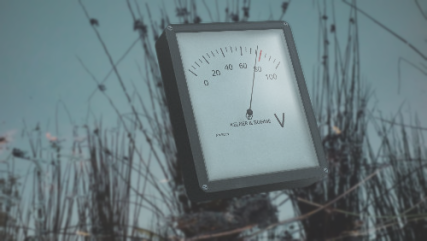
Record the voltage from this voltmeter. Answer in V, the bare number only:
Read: 75
